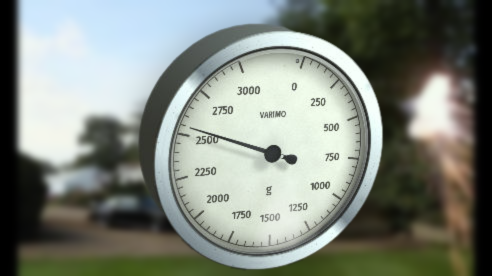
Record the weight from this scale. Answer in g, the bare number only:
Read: 2550
